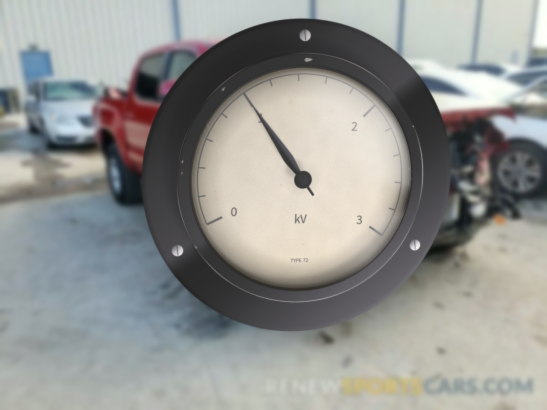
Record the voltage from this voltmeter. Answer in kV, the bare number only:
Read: 1
